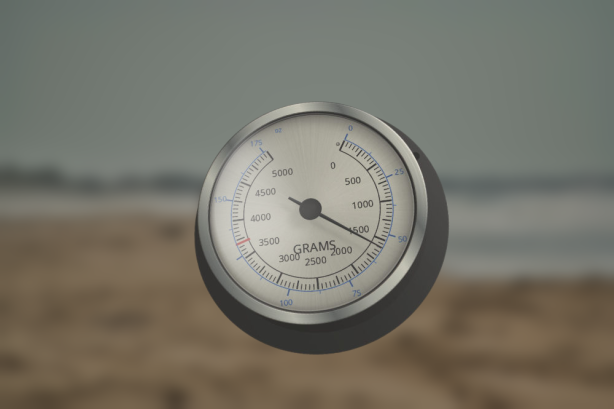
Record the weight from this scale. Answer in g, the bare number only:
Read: 1600
